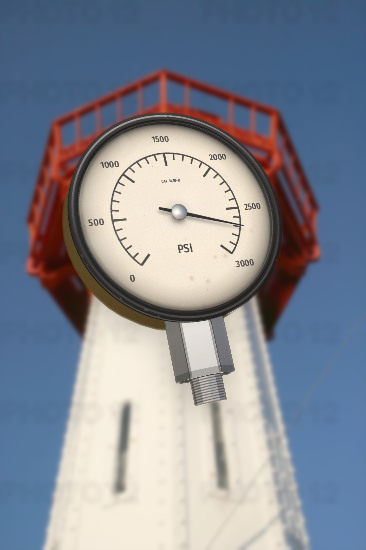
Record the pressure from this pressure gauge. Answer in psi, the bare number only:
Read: 2700
